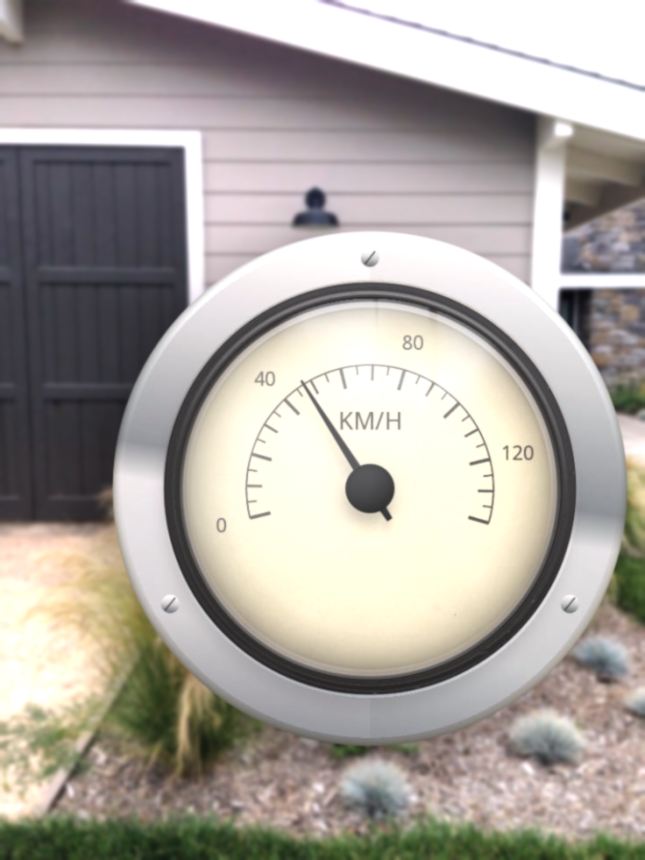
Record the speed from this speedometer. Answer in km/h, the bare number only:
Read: 47.5
